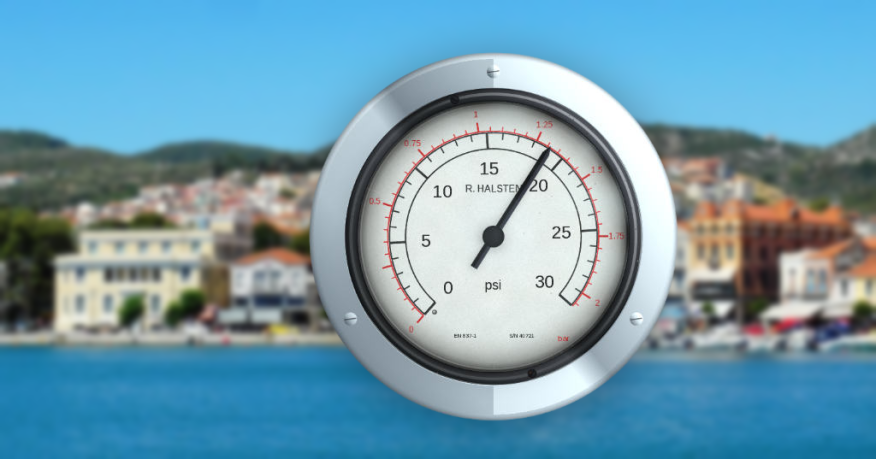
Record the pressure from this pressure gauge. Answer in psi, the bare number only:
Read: 19
